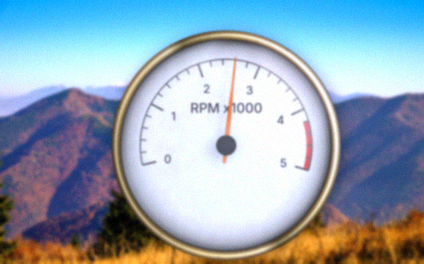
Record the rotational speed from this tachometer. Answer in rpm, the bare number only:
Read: 2600
